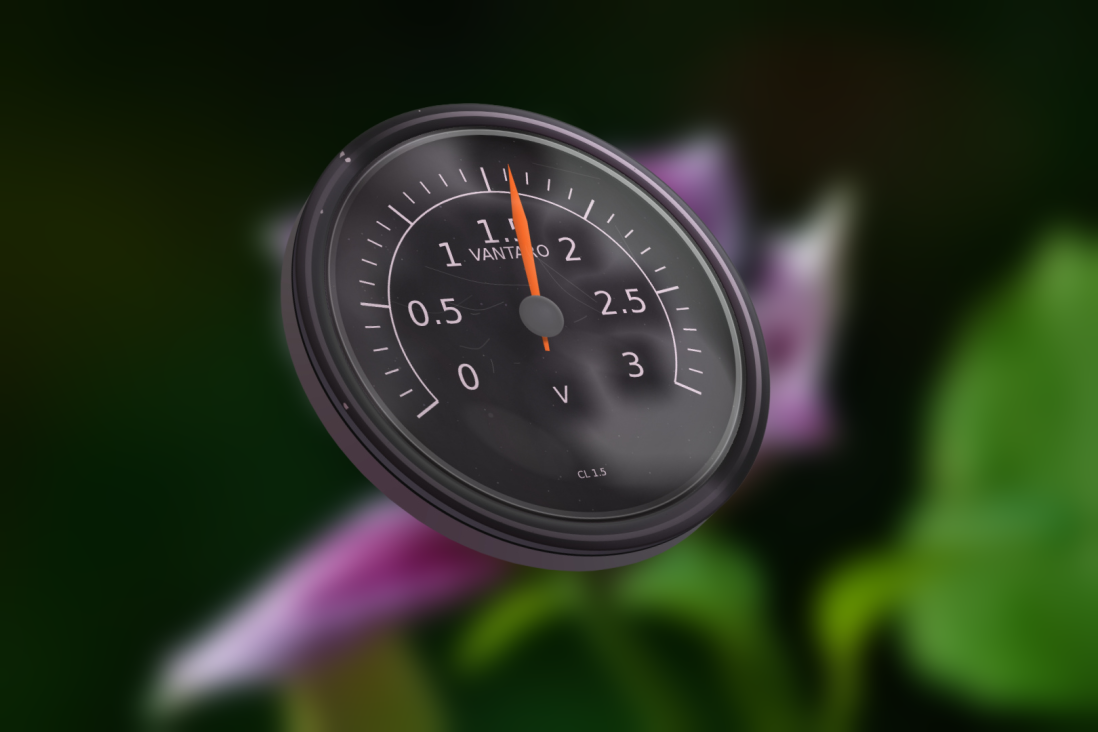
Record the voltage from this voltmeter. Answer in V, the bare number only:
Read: 1.6
